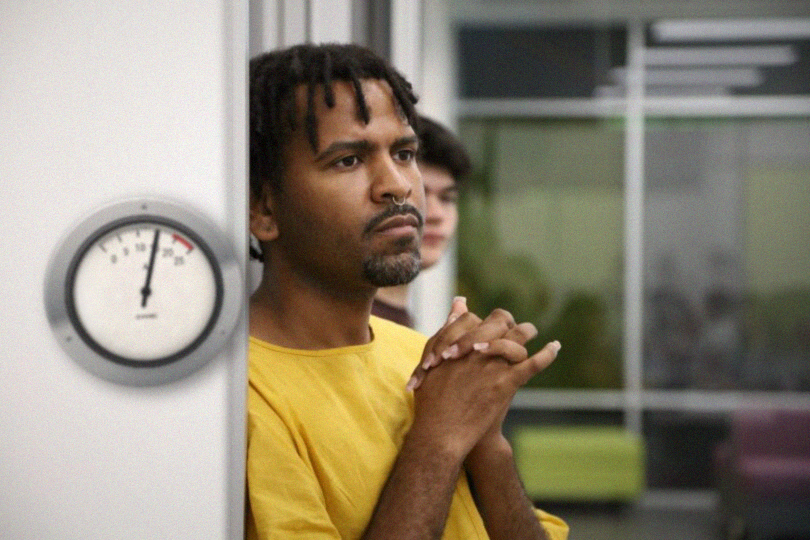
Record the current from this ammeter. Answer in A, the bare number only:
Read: 15
